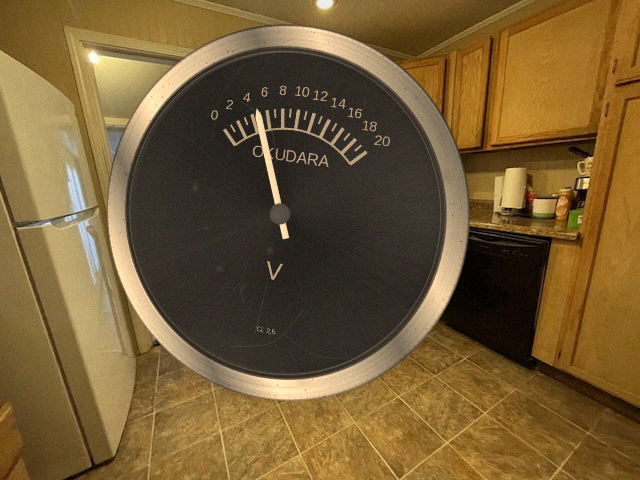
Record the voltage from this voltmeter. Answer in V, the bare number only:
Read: 5
